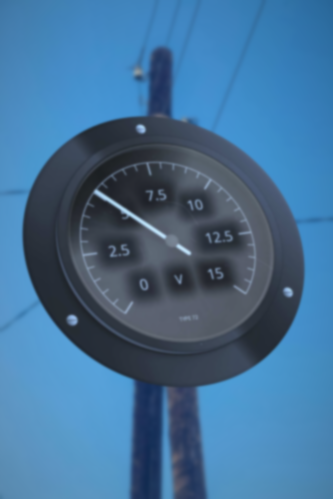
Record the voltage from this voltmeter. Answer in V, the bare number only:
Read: 5
